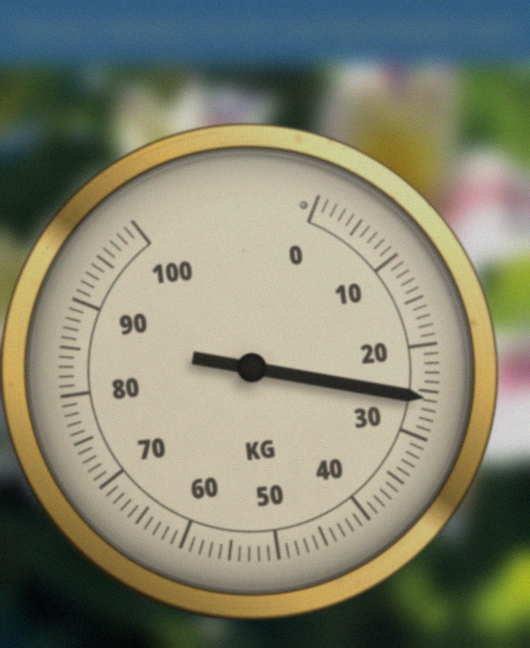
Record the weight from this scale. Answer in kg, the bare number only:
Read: 26
